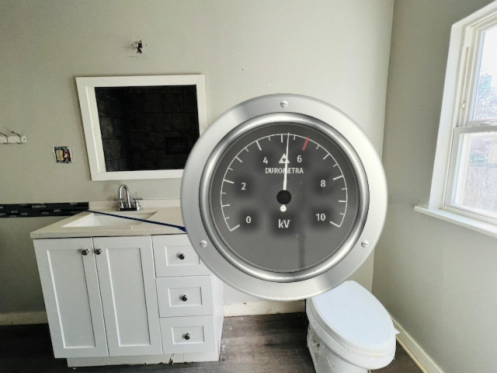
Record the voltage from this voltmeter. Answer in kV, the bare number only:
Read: 5.25
